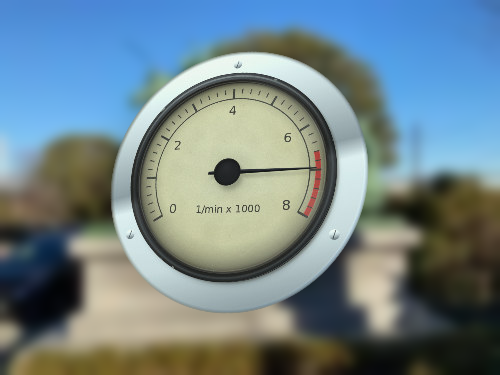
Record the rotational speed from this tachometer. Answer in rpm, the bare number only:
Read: 7000
